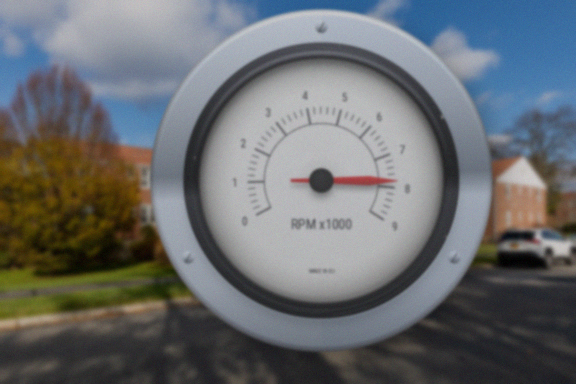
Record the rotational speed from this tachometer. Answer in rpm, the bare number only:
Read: 7800
